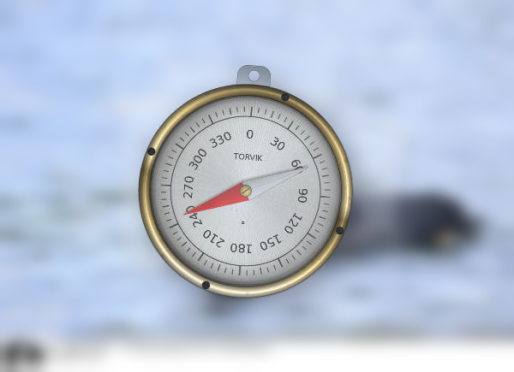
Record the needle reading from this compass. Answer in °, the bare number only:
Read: 245
